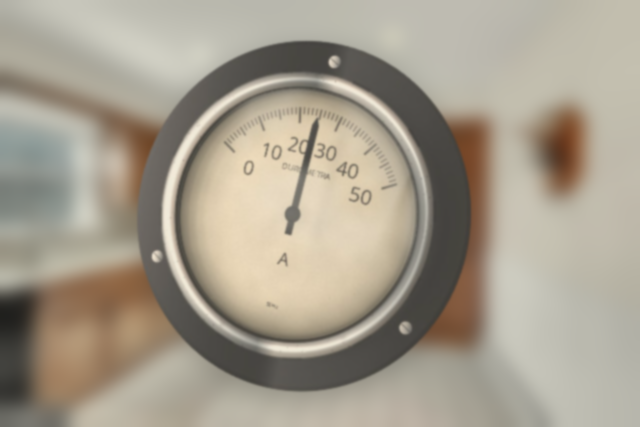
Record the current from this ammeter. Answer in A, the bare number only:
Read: 25
